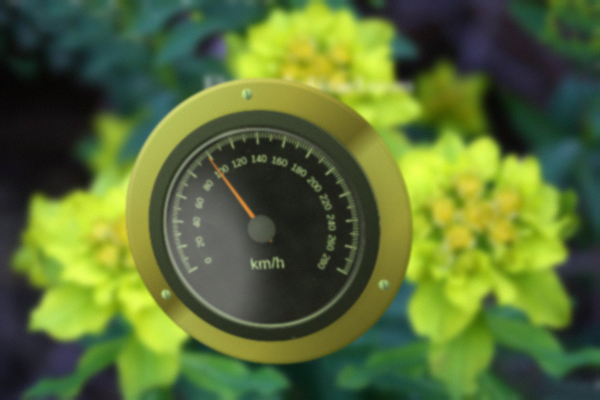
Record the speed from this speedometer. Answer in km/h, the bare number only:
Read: 100
